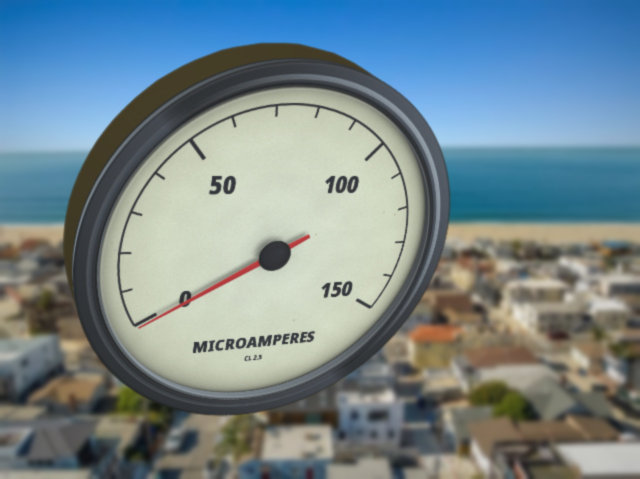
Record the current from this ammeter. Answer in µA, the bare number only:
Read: 0
